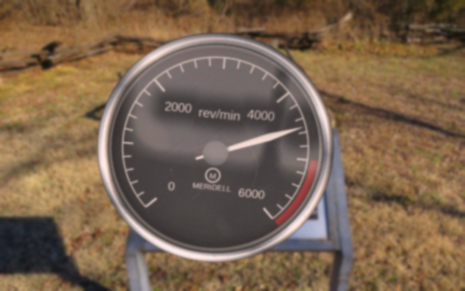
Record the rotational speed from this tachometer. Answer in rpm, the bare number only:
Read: 4500
